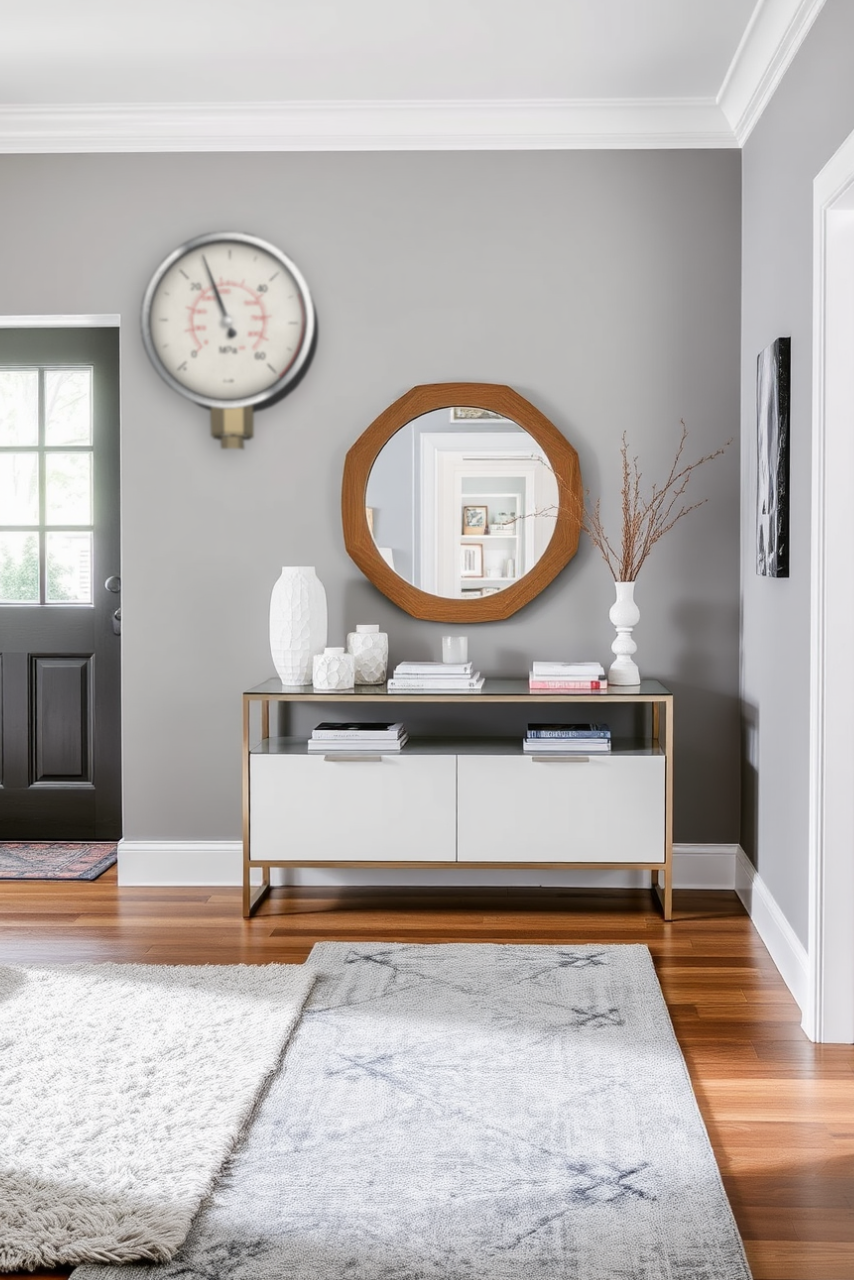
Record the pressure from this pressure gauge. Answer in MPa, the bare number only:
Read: 25
